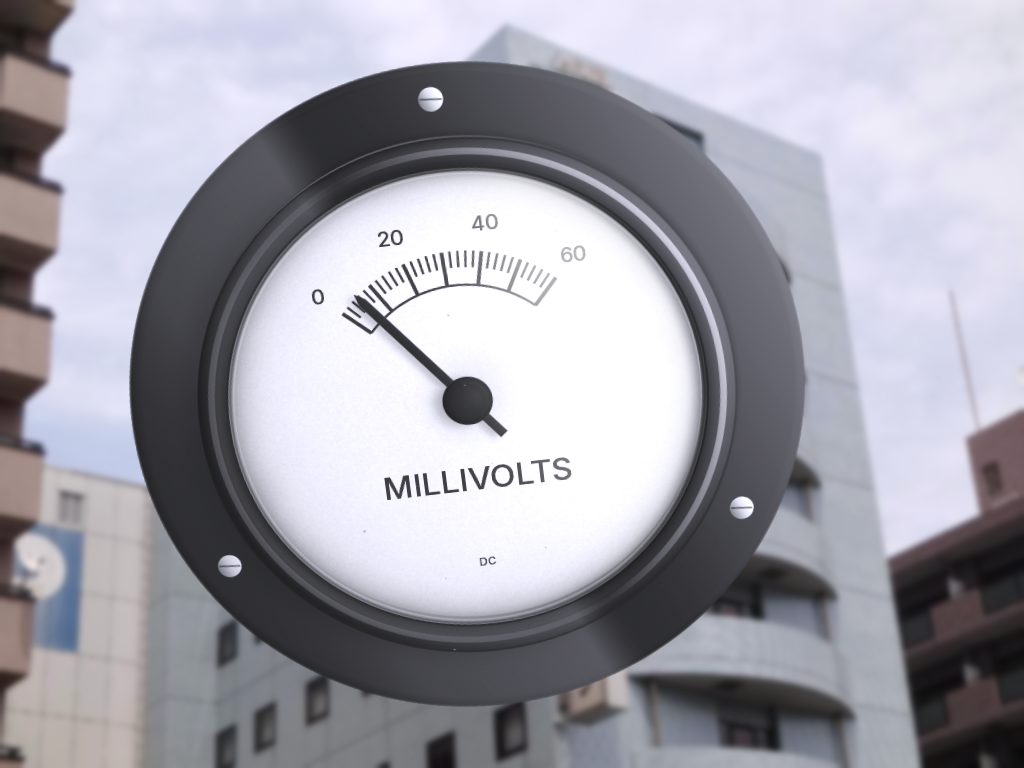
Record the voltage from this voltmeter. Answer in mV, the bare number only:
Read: 6
